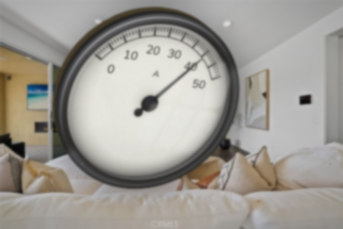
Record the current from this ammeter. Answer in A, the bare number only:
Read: 40
